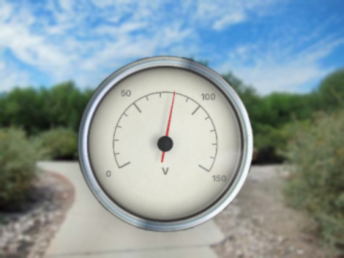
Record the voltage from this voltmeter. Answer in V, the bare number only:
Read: 80
